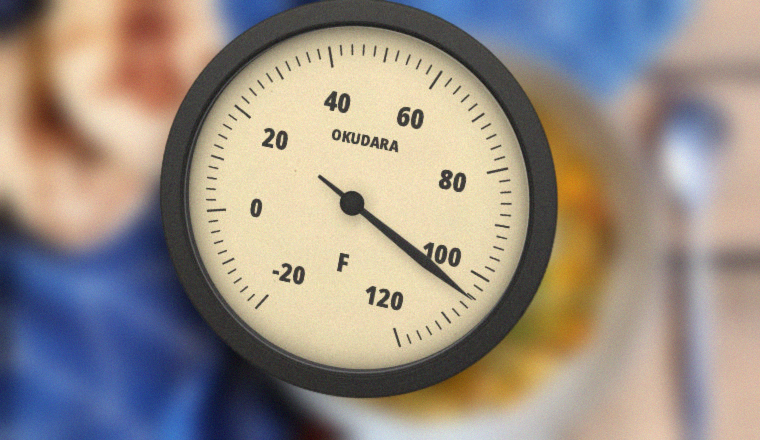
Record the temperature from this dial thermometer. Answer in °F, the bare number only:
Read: 104
